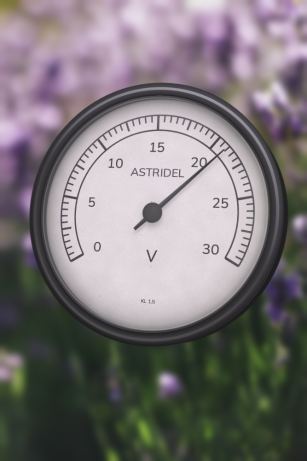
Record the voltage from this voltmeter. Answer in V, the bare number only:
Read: 21
